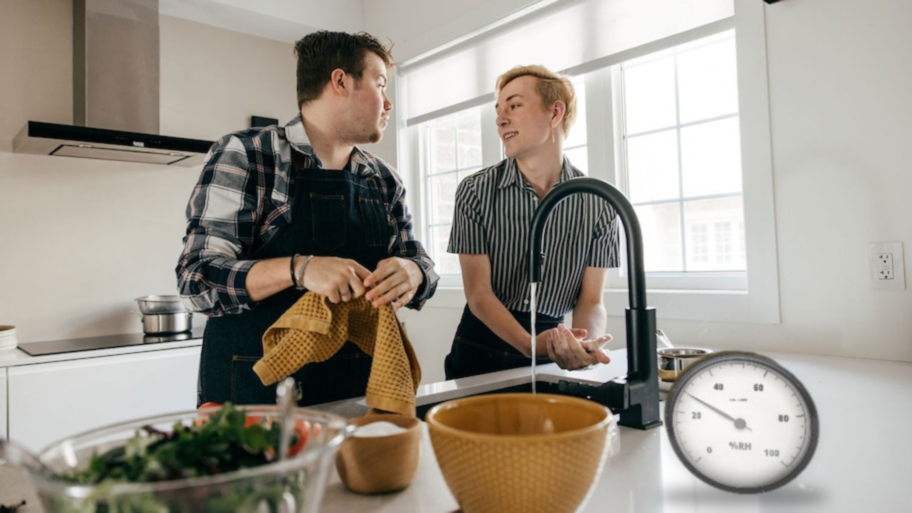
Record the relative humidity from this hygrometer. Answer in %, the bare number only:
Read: 28
